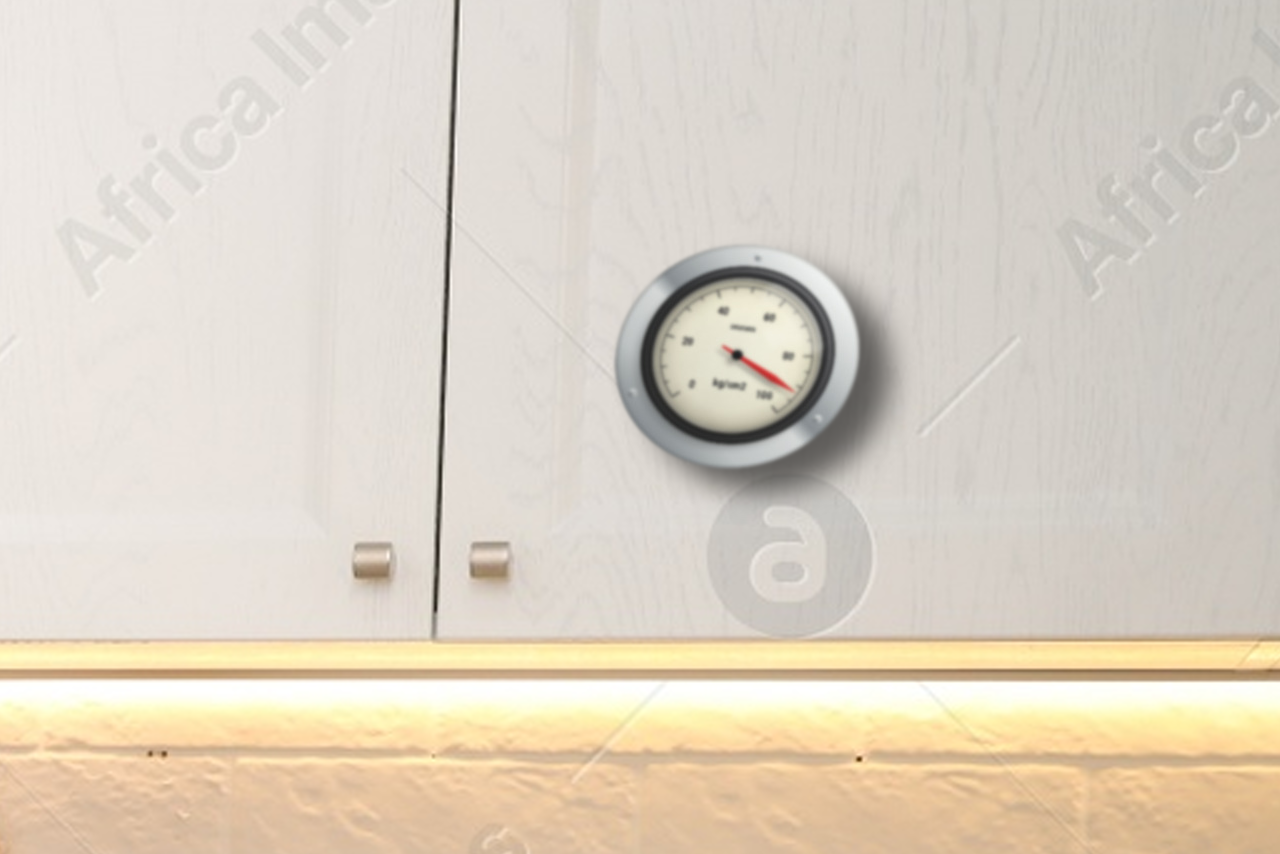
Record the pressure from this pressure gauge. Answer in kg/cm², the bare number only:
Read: 92.5
